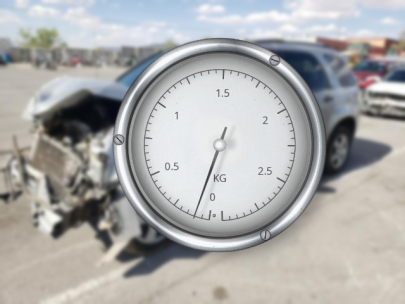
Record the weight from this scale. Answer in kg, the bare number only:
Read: 0.1
